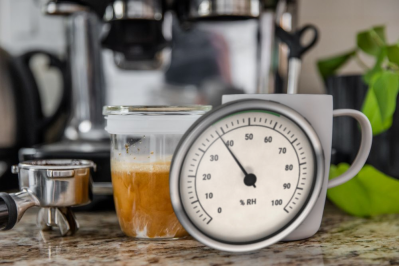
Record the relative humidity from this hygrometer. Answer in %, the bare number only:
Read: 38
